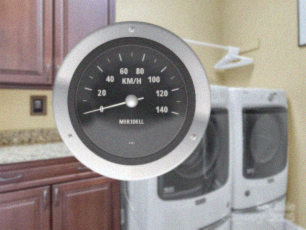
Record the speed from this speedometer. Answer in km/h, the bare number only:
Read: 0
